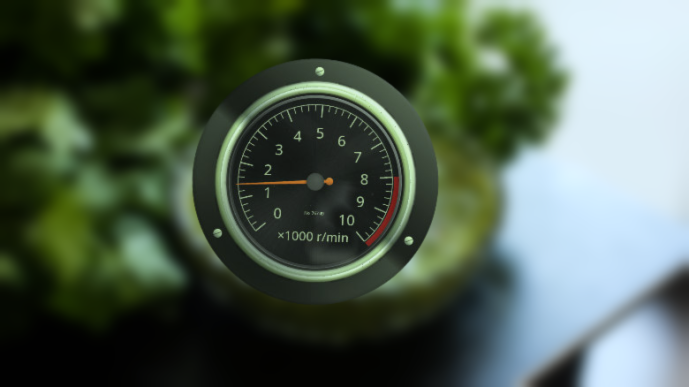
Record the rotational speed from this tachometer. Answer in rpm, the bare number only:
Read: 1400
